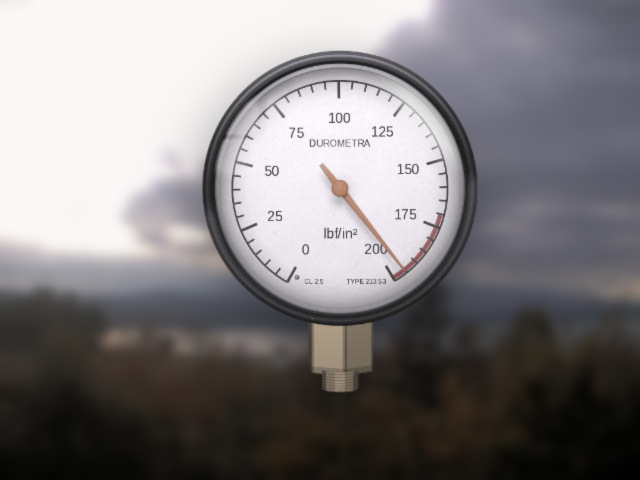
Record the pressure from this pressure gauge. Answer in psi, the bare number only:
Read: 195
